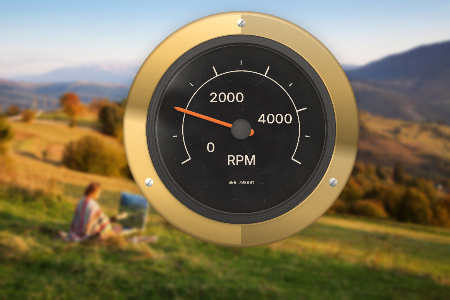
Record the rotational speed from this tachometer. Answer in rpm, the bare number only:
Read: 1000
